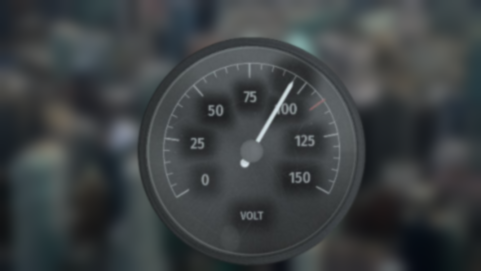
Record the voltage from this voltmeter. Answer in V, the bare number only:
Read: 95
